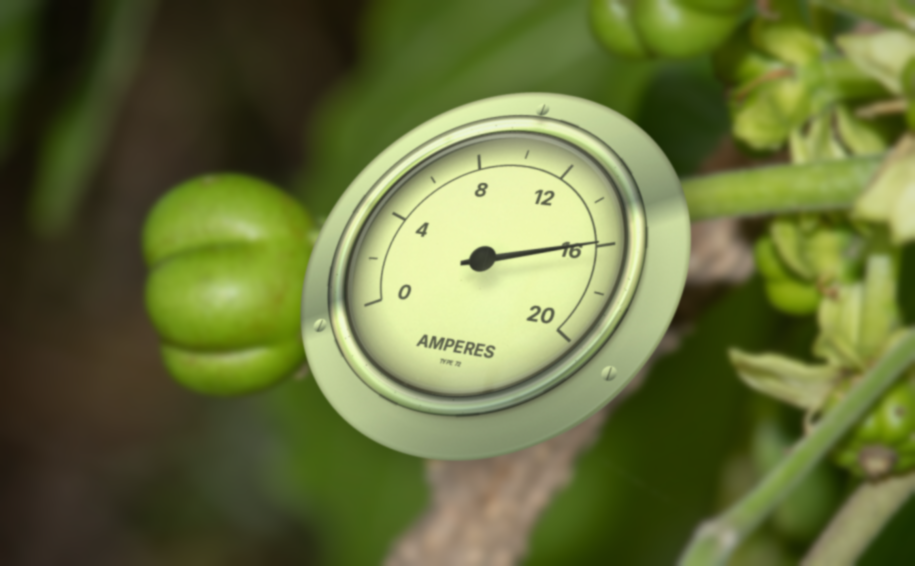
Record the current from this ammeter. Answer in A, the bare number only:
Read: 16
